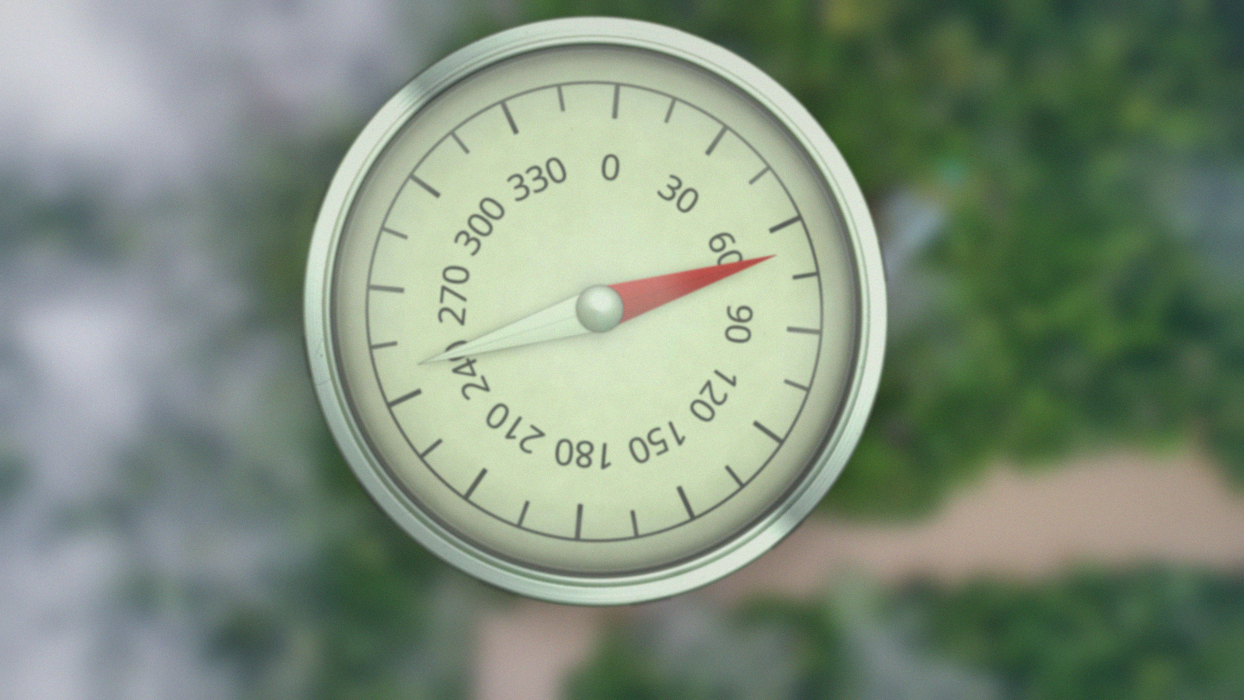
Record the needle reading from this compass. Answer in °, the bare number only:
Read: 67.5
